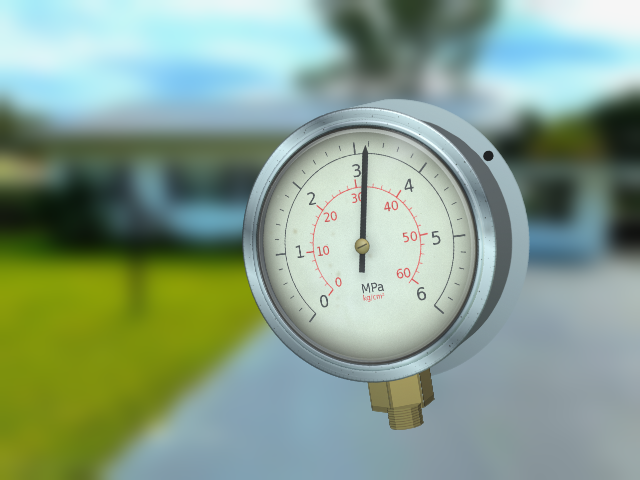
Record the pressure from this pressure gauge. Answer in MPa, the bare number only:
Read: 3.2
